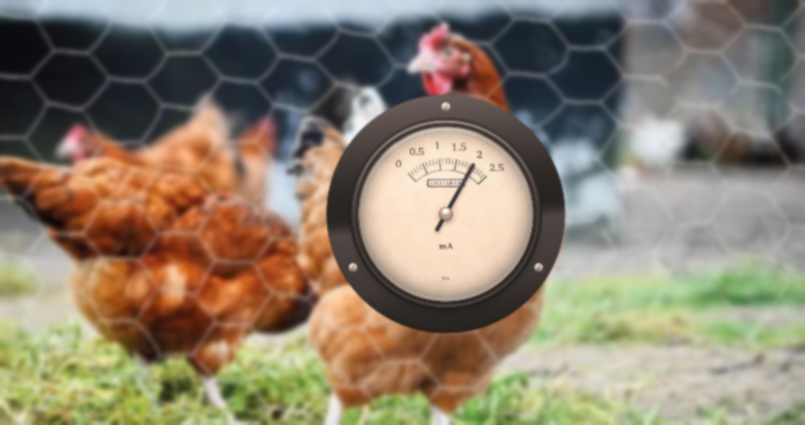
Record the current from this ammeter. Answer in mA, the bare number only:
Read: 2
